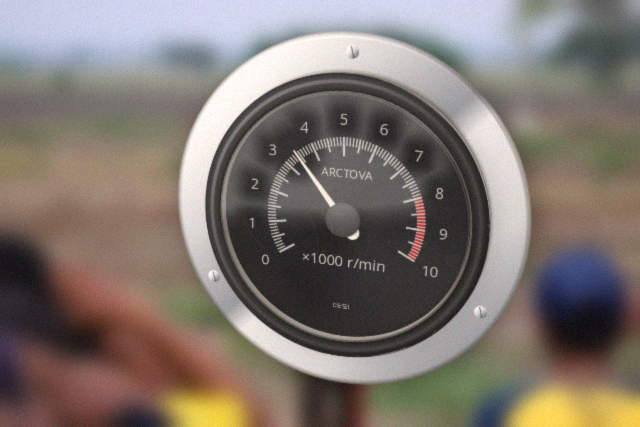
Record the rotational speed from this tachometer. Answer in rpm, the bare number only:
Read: 3500
